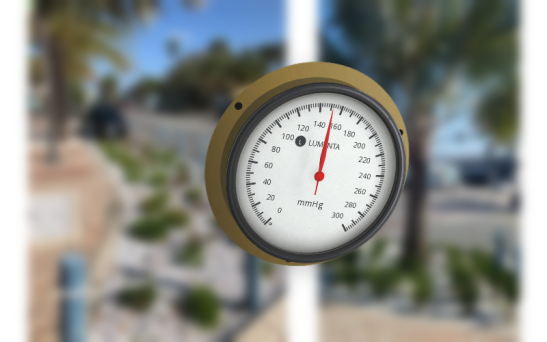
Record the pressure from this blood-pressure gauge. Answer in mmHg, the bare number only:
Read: 150
